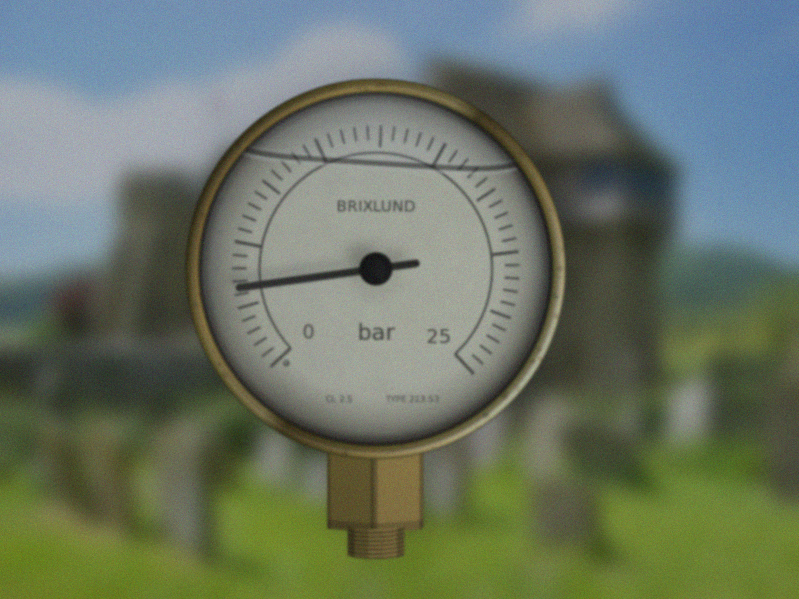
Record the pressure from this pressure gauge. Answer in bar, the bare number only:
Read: 3.25
